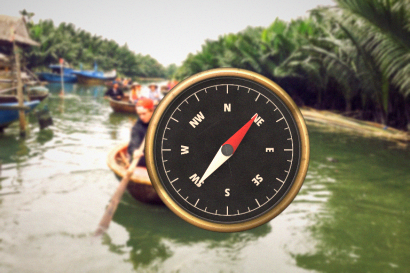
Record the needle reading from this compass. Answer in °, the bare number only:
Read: 40
